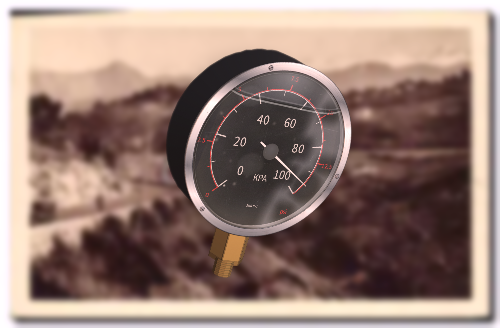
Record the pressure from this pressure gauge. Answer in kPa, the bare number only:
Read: 95
